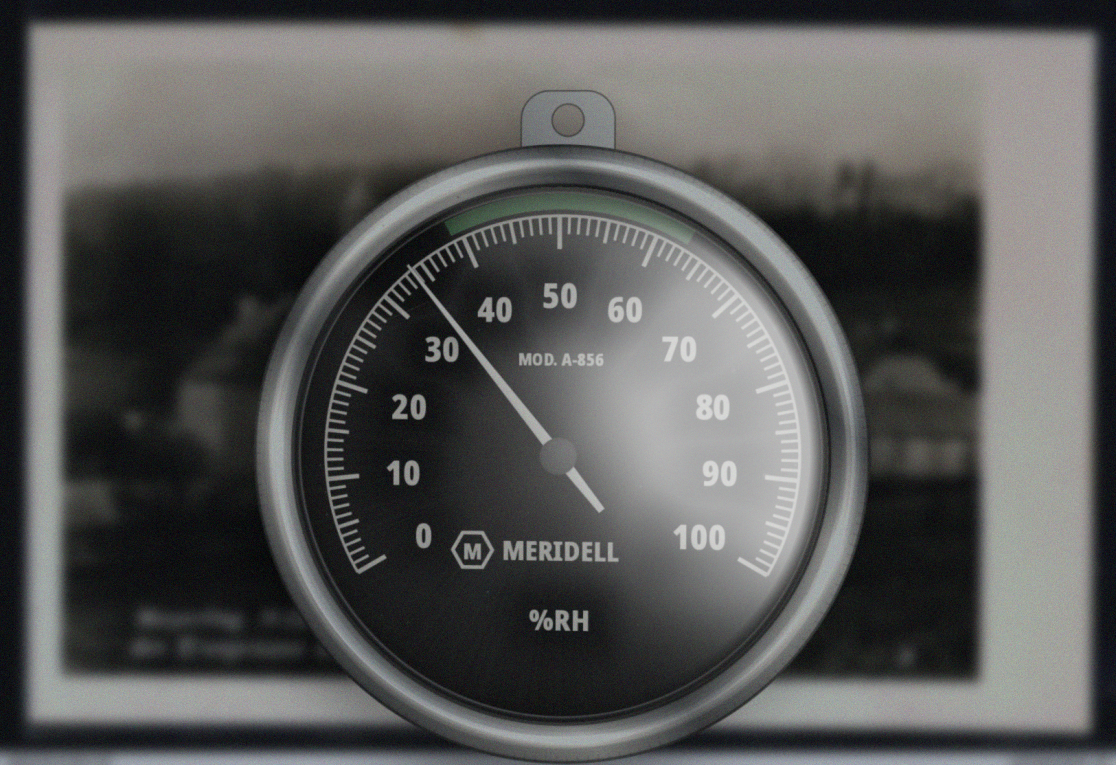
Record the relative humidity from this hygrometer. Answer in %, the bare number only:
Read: 34
